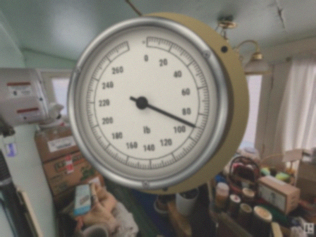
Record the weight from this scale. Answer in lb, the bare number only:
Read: 90
